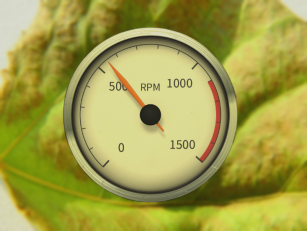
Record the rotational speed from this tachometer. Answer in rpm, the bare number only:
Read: 550
